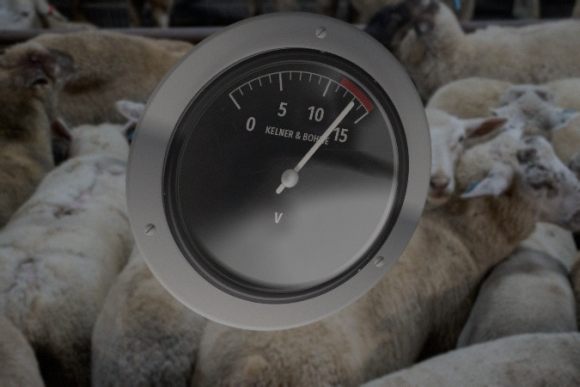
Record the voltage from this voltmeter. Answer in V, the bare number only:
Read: 13
